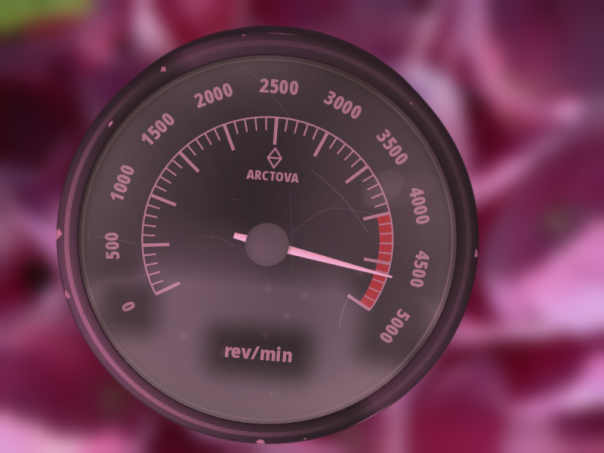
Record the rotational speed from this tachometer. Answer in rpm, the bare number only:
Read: 4600
